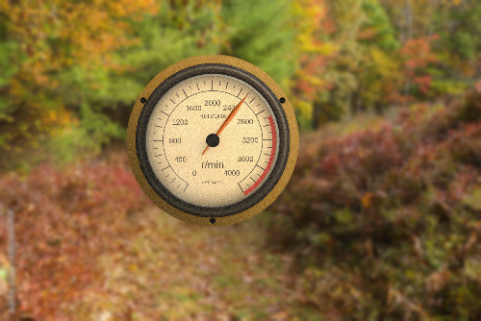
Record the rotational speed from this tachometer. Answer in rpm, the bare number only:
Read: 2500
